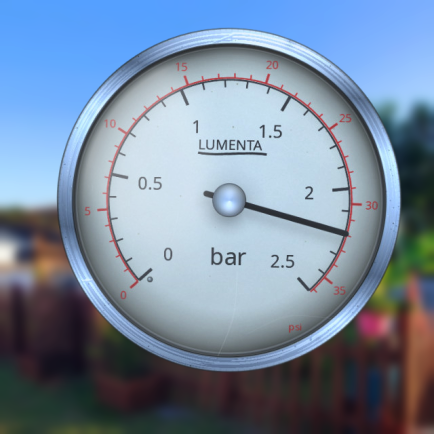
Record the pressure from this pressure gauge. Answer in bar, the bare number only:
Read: 2.2
